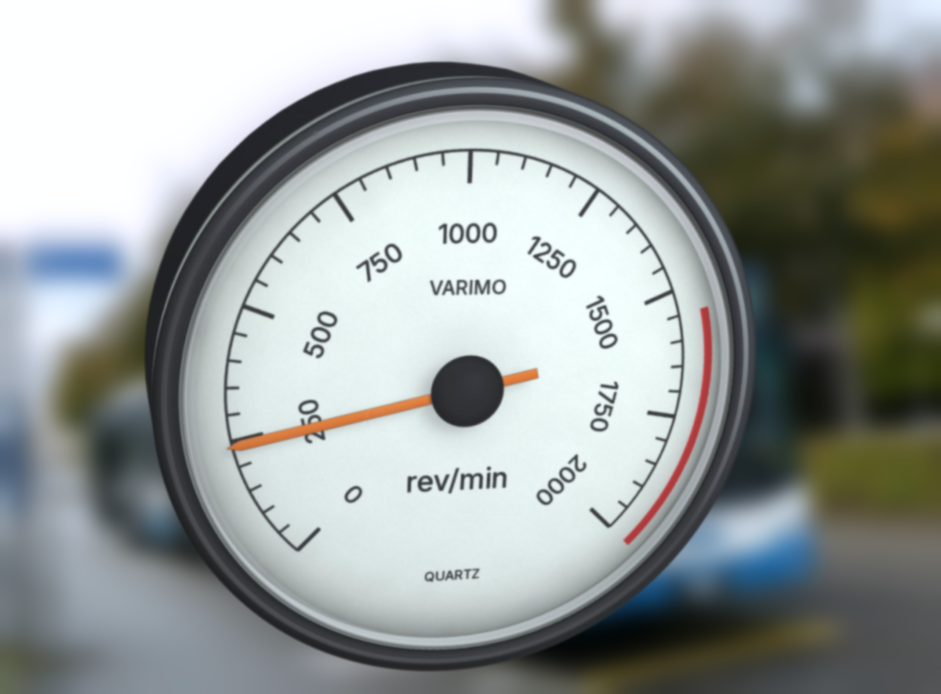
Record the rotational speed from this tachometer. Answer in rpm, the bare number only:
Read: 250
